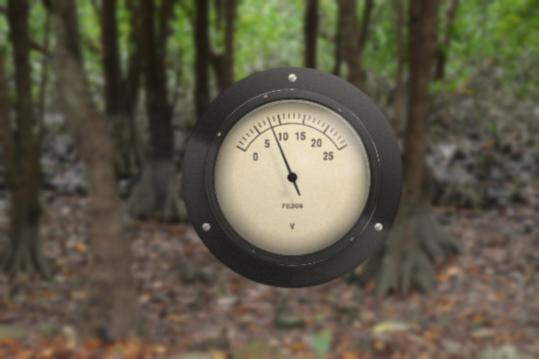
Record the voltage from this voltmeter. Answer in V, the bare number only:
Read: 8
